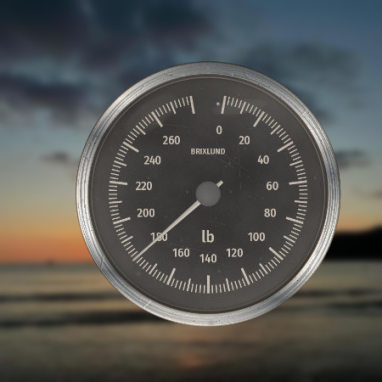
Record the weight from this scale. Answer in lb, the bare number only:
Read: 180
